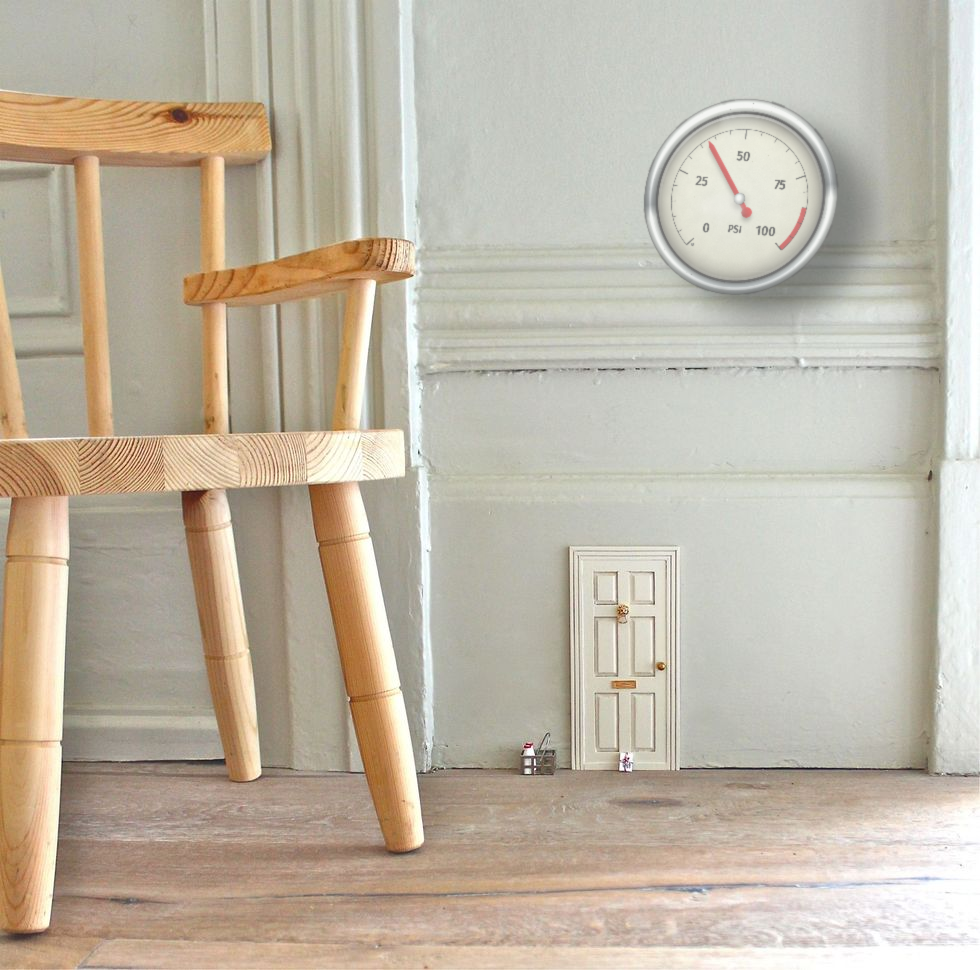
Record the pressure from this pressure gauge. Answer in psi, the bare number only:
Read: 37.5
